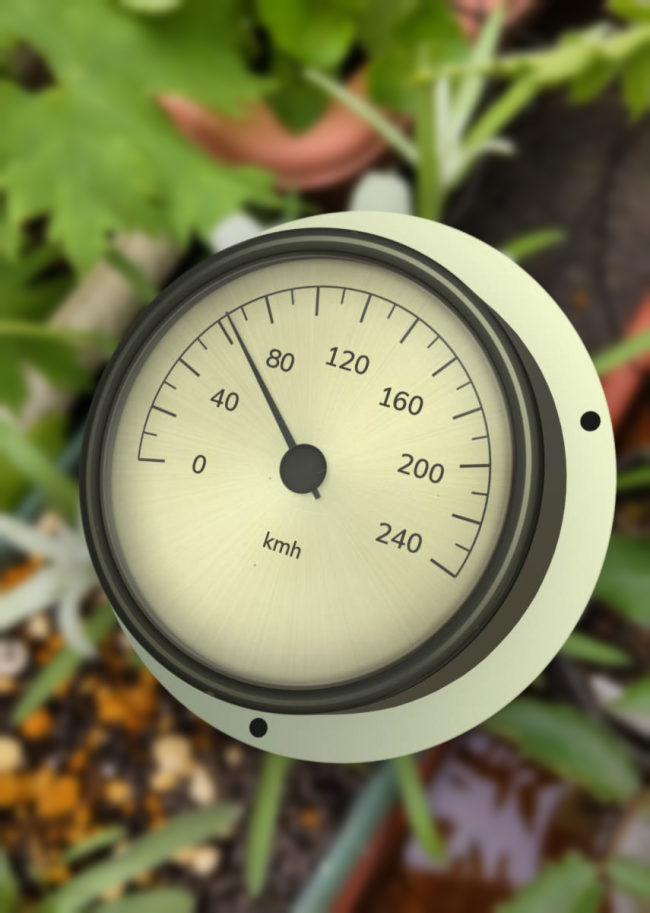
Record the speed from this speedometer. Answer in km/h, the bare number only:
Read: 65
